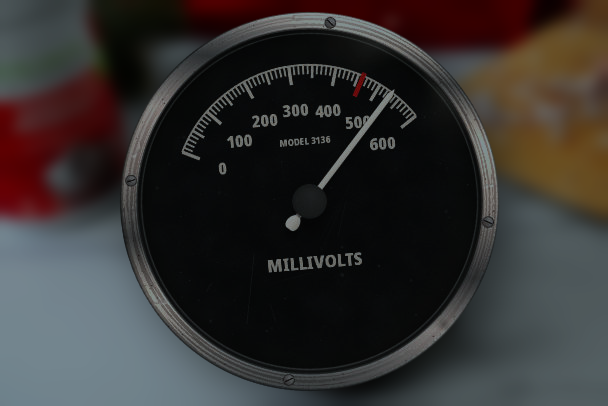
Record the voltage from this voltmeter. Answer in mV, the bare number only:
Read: 530
